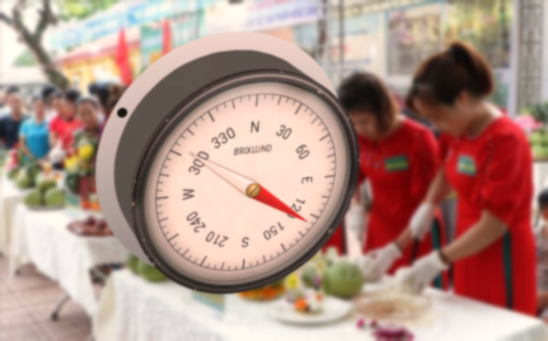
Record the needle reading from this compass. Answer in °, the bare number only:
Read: 125
